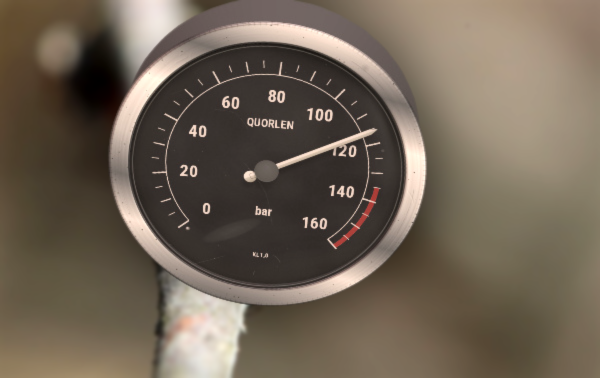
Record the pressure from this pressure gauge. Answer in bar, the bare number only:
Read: 115
